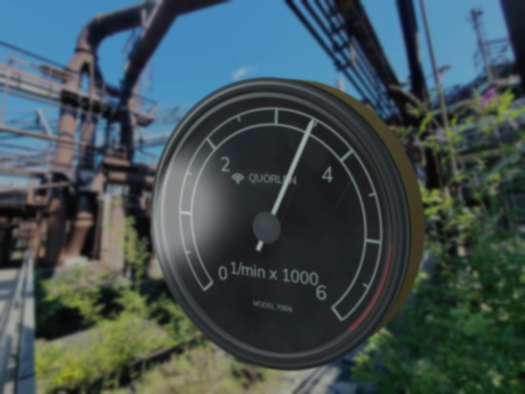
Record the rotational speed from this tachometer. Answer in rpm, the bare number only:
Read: 3500
